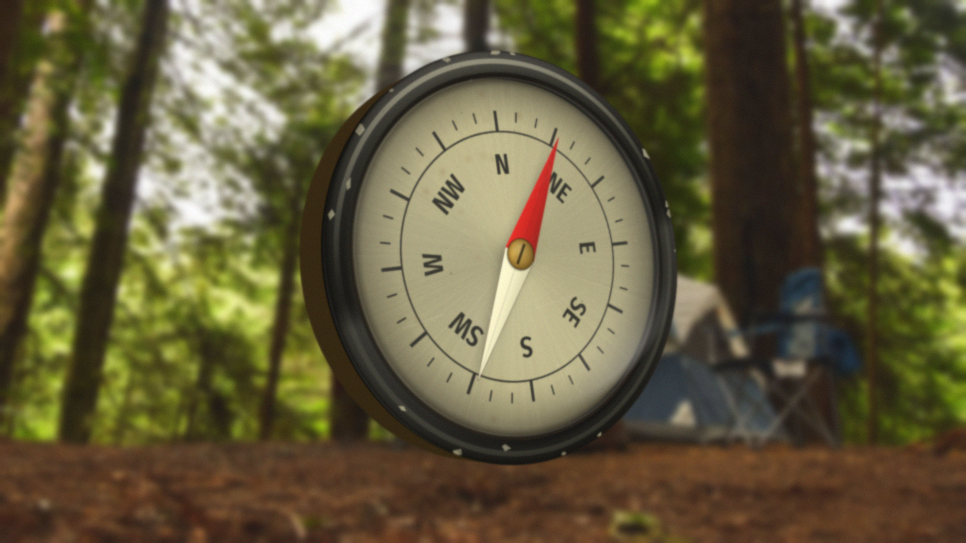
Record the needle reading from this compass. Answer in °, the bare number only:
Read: 30
